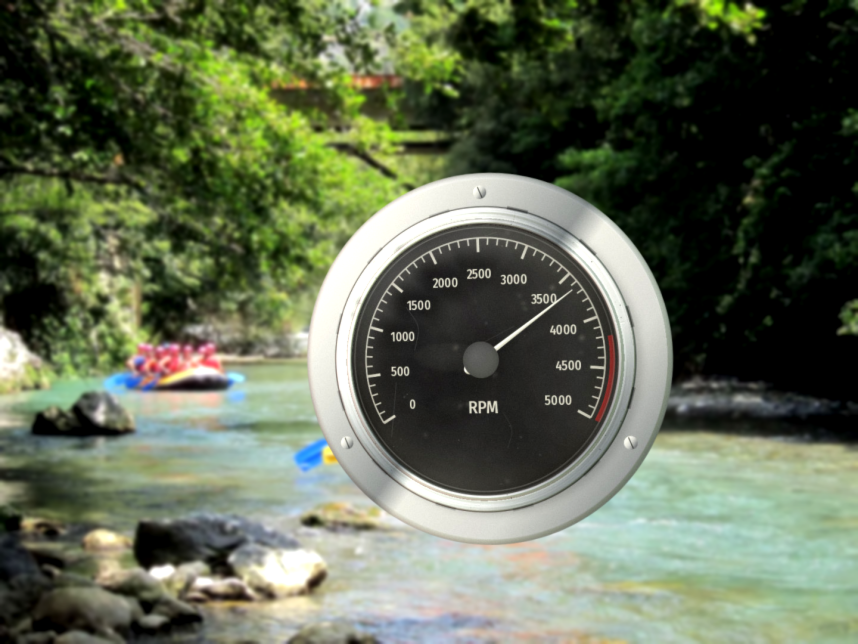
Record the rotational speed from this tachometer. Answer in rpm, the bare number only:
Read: 3650
